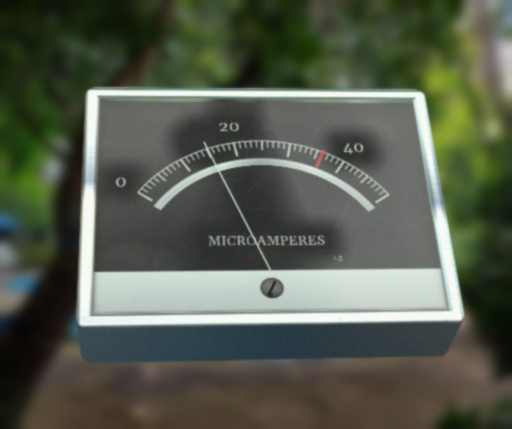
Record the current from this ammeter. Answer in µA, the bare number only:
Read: 15
